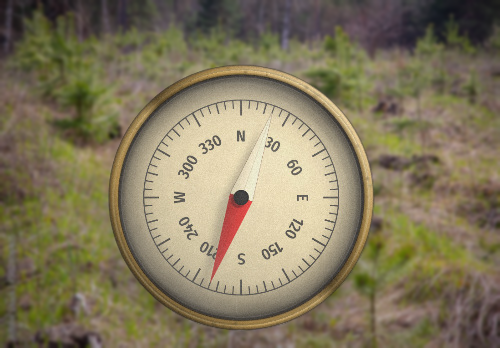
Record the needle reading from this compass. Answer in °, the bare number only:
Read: 200
